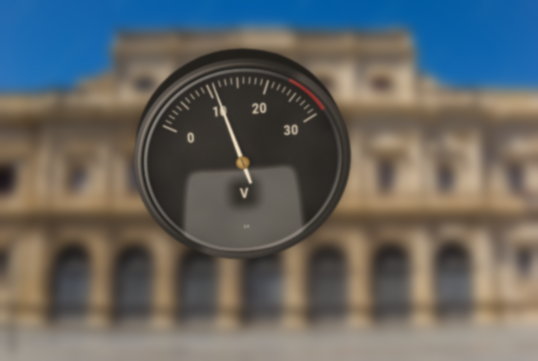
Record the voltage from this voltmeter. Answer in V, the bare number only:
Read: 11
